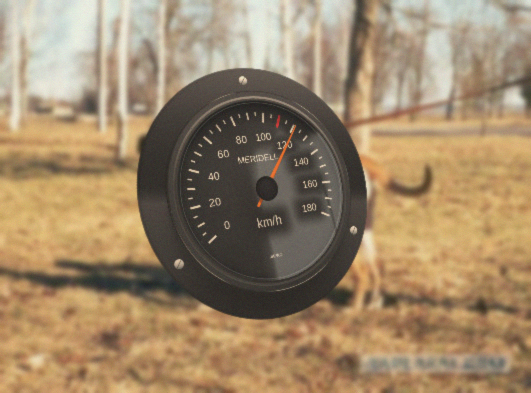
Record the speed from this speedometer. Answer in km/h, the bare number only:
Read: 120
